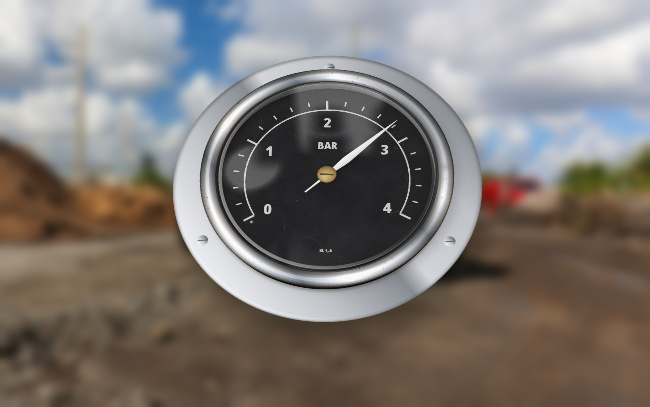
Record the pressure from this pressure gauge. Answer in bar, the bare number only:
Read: 2.8
